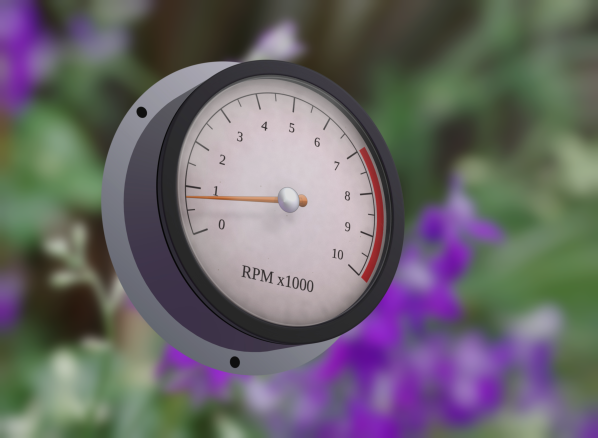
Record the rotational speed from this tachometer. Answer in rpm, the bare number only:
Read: 750
